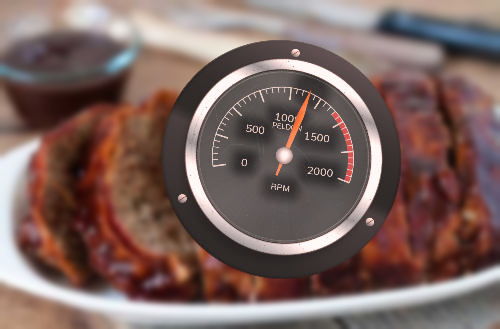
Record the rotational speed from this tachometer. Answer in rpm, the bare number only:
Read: 1150
